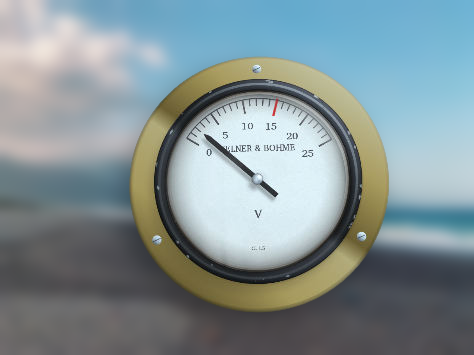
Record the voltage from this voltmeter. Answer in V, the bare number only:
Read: 2
